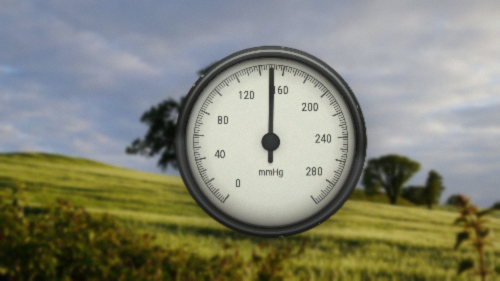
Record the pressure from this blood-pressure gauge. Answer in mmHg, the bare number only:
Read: 150
